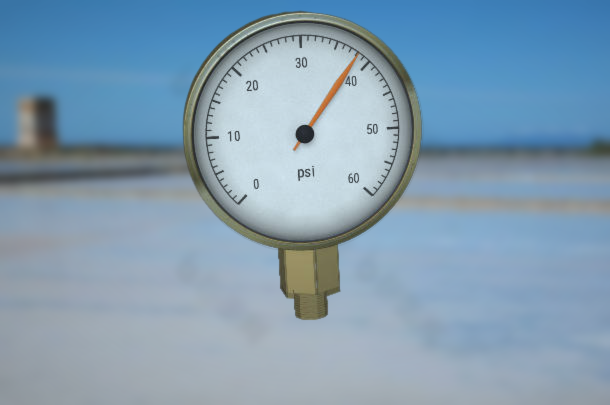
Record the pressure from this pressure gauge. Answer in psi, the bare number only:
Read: 38
